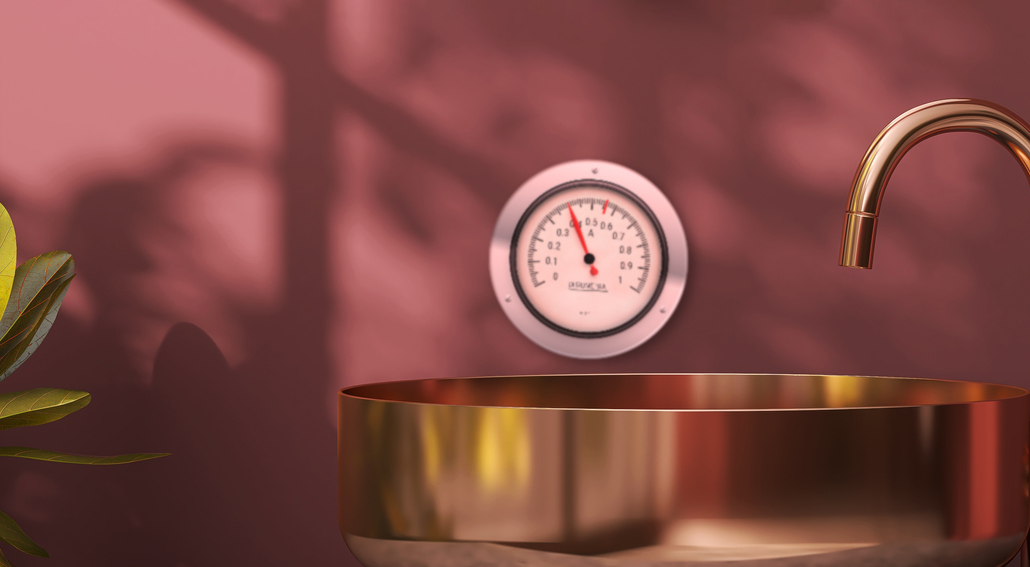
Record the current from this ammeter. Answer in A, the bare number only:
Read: 0.4
